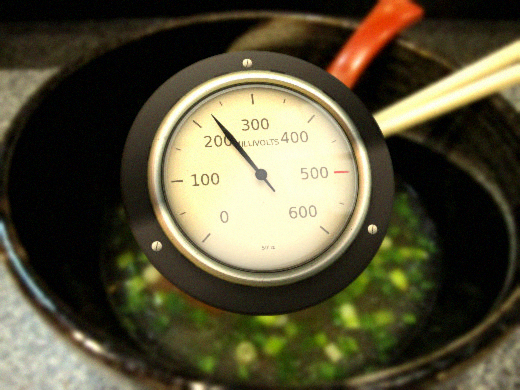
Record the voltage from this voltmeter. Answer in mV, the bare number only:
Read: 225
